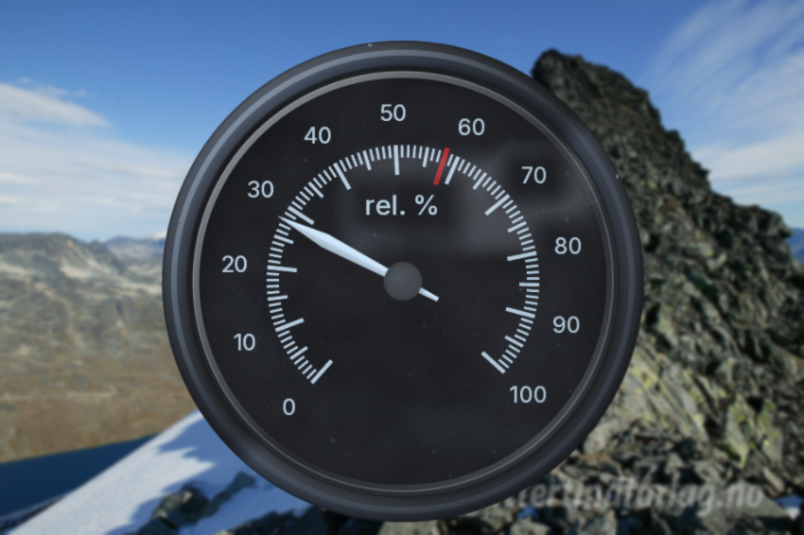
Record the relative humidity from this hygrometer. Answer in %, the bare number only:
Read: 28
